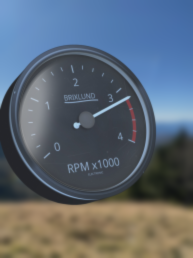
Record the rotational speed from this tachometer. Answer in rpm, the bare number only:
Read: 3200
